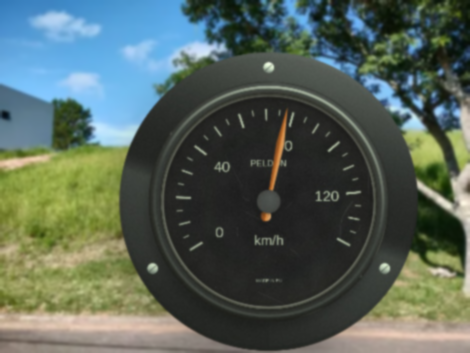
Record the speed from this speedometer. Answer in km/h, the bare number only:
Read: 77.5
